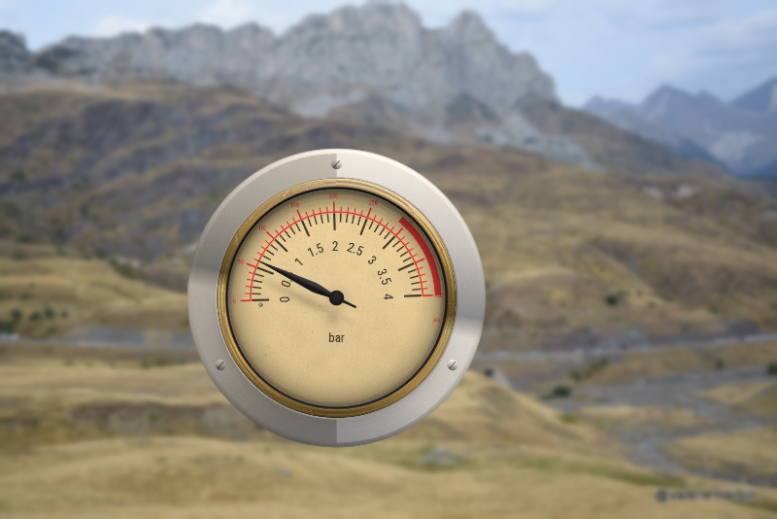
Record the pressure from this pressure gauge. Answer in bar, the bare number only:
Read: 0.6
